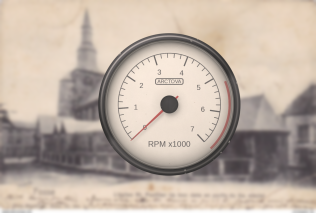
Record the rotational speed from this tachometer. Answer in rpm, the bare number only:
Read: 0
